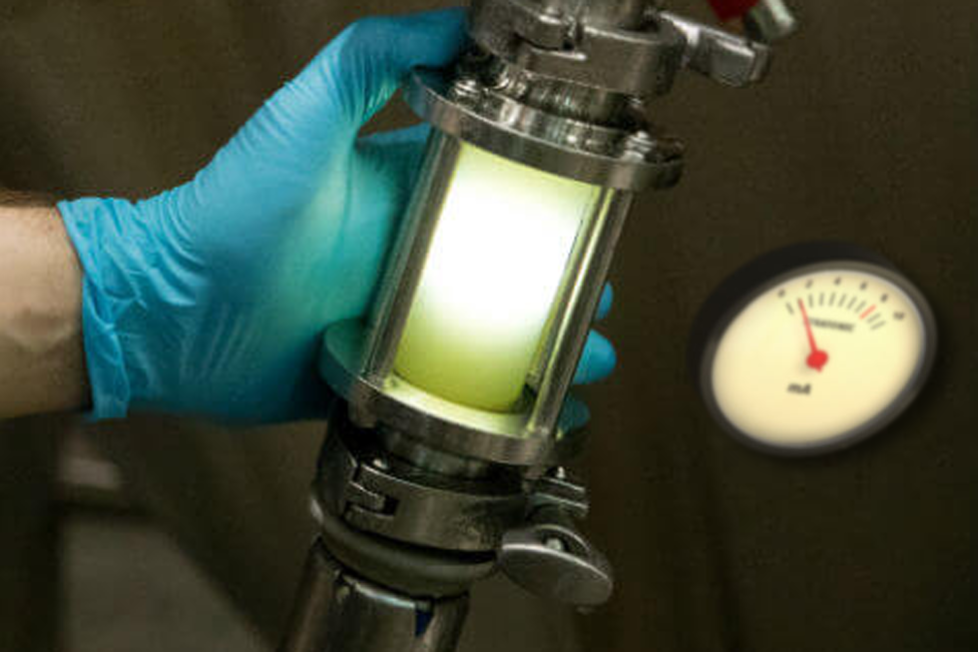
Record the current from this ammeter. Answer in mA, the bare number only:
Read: 1
